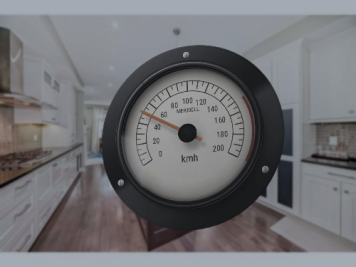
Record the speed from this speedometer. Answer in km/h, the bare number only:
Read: 50
